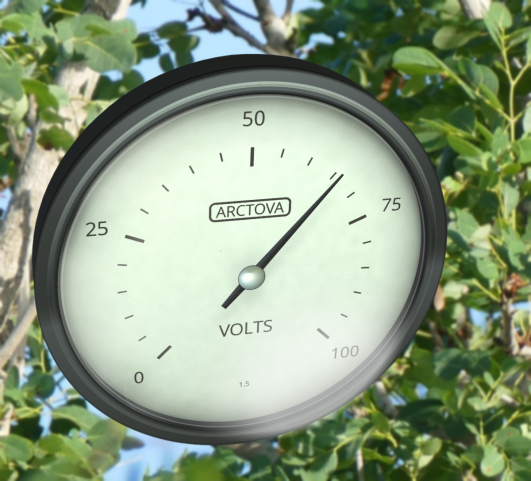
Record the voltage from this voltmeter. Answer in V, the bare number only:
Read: 65
